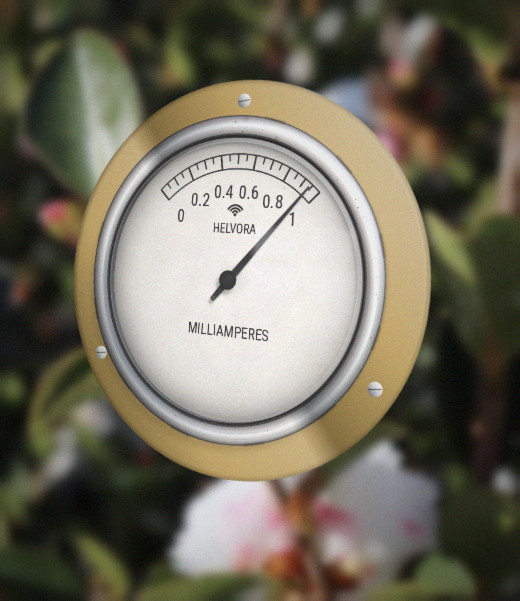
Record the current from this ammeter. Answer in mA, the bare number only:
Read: 0.95
